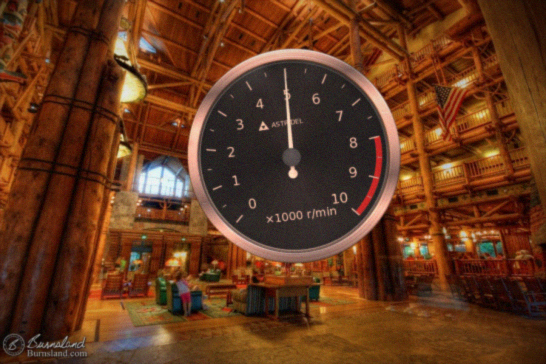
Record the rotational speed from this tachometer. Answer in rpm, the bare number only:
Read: 5000
